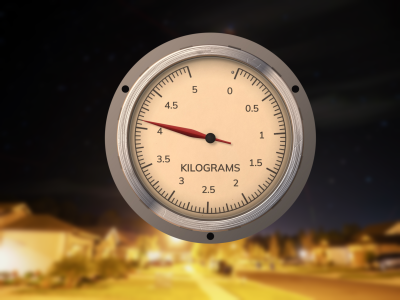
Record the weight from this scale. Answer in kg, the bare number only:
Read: 4.1
